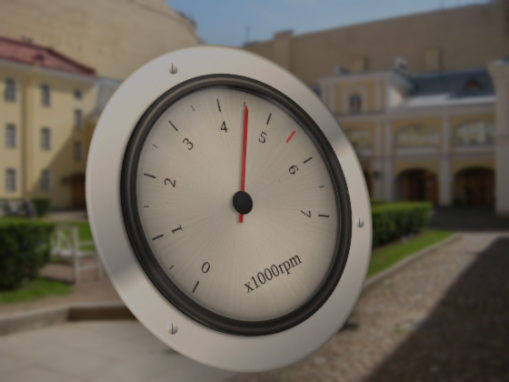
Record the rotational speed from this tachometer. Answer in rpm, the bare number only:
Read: 4500
